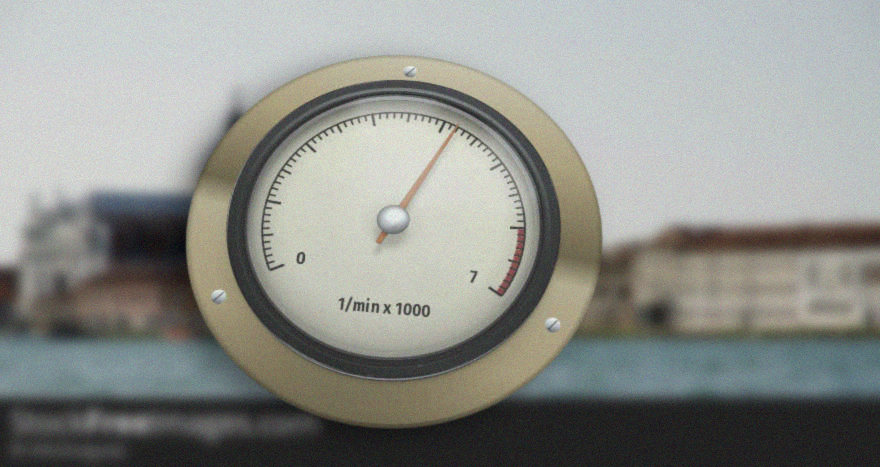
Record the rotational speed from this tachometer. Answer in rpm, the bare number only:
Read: 4200
